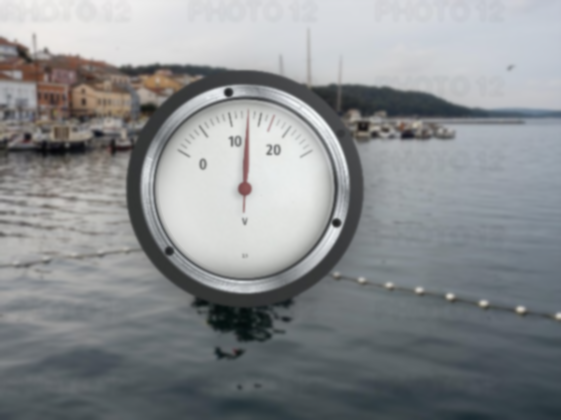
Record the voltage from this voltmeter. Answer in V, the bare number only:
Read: 13
